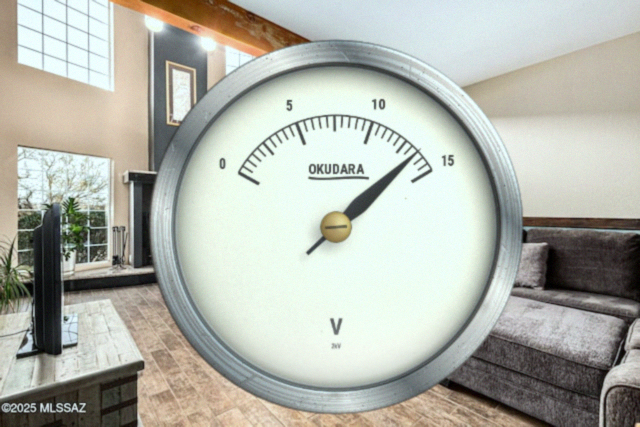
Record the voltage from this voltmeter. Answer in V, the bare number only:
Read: 13.5
